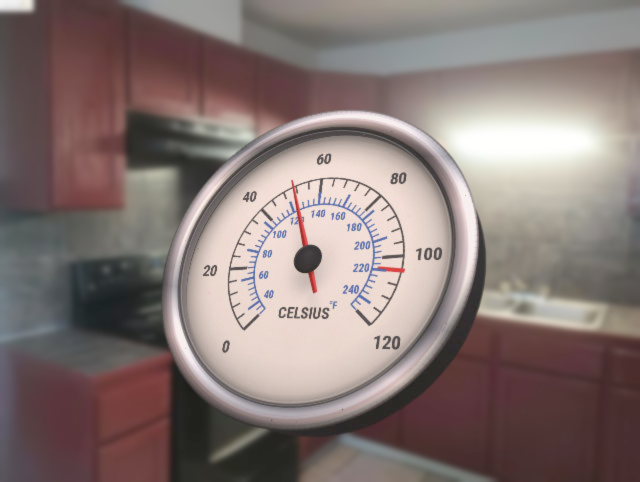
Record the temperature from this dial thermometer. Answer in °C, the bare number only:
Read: 52
